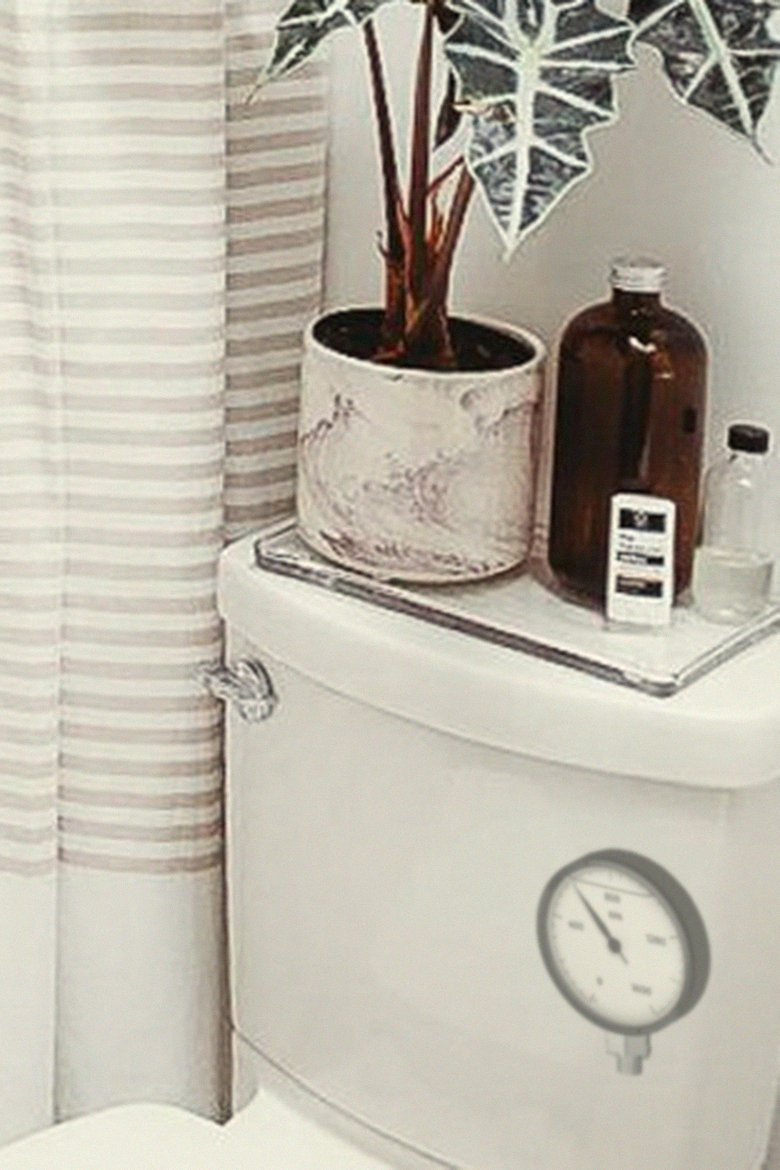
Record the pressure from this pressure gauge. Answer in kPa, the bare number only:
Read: 600
